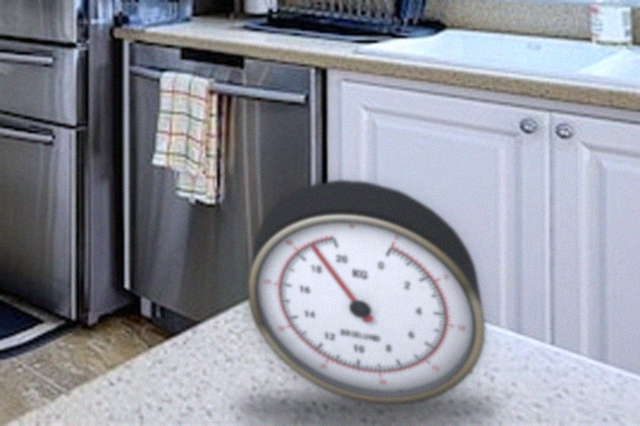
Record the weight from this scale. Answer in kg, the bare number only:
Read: 19
